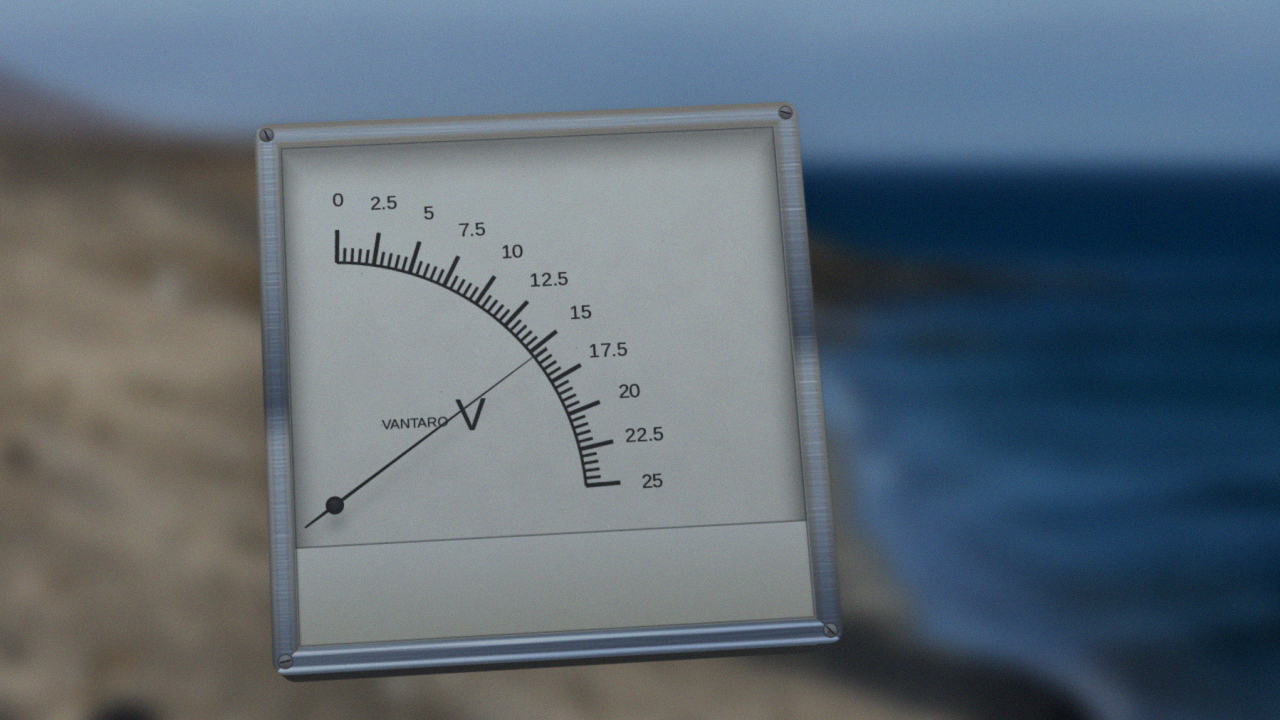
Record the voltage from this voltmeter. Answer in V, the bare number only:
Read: 15.5
